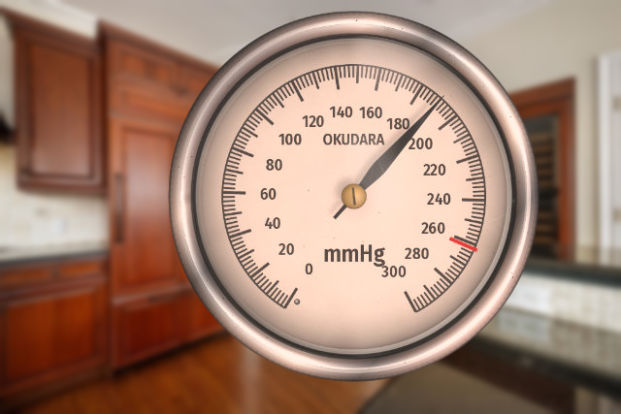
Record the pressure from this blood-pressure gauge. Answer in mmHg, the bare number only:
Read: 190
